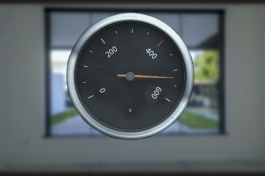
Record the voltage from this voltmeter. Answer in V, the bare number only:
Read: 525
